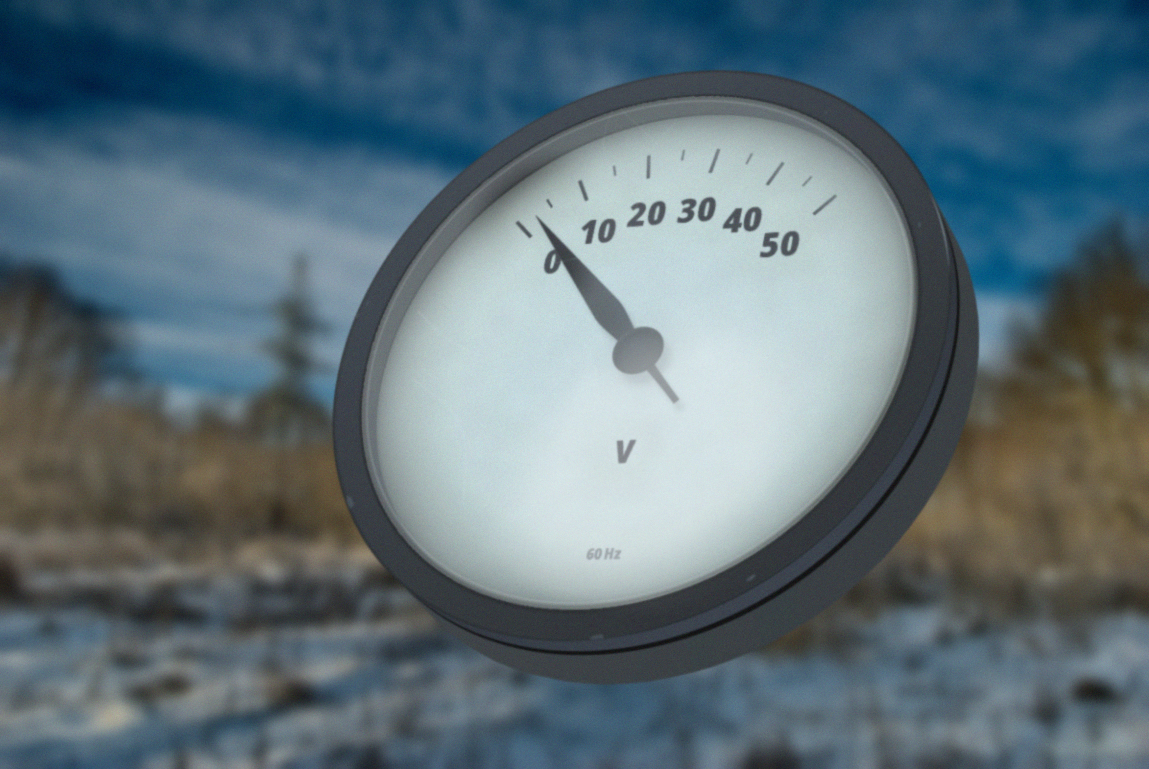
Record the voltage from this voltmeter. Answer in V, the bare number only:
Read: 2.5
